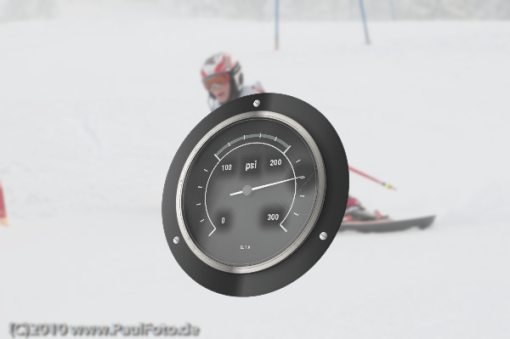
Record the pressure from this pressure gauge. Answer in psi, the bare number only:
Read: 240
